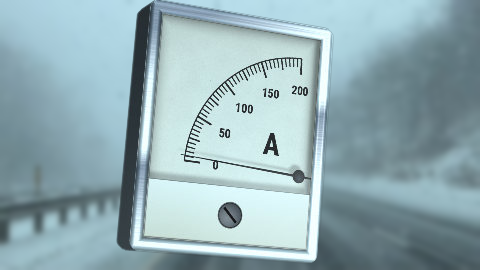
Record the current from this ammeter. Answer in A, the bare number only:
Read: 5
